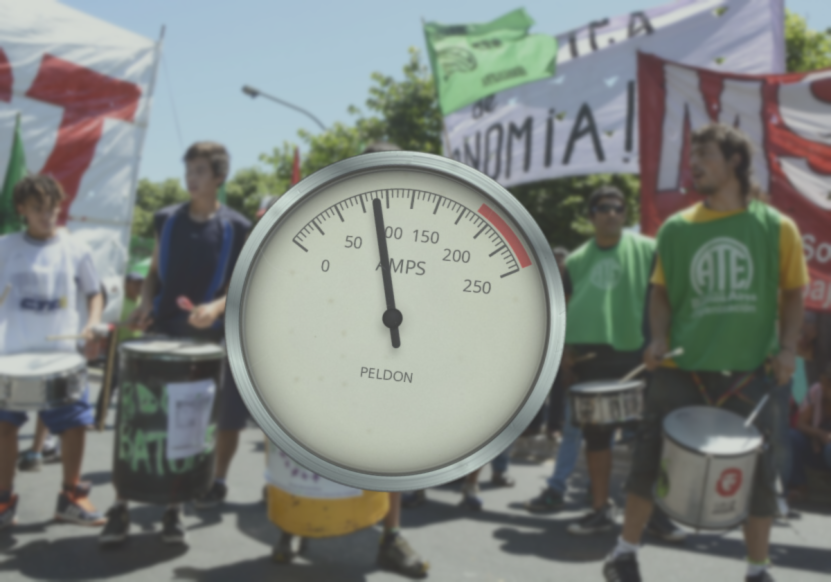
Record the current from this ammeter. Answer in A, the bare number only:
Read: 90
